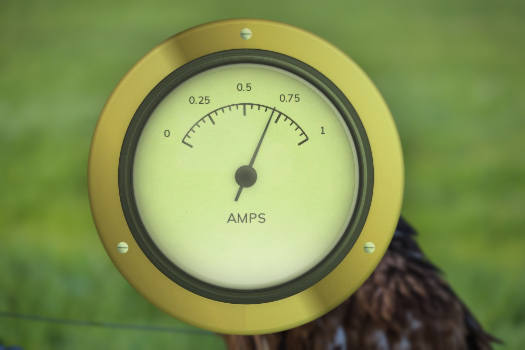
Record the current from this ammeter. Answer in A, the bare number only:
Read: 0.7
